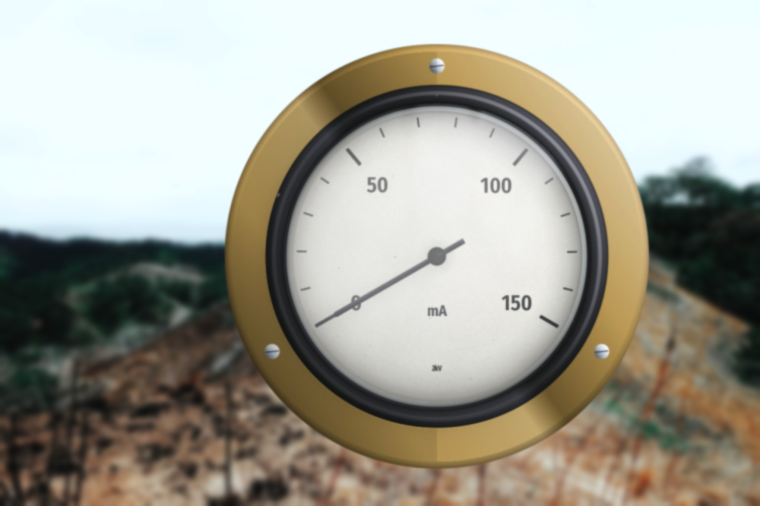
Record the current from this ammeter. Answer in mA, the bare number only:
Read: 0
